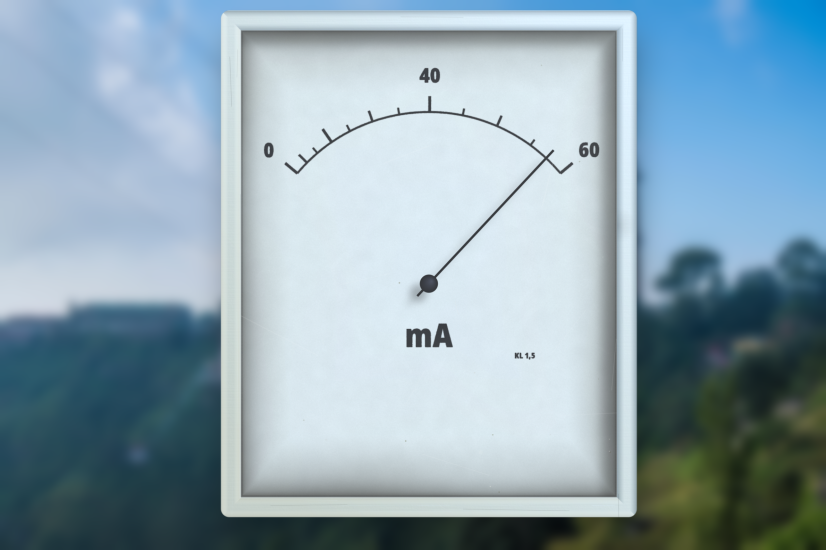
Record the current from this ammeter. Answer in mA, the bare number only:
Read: 57.5
